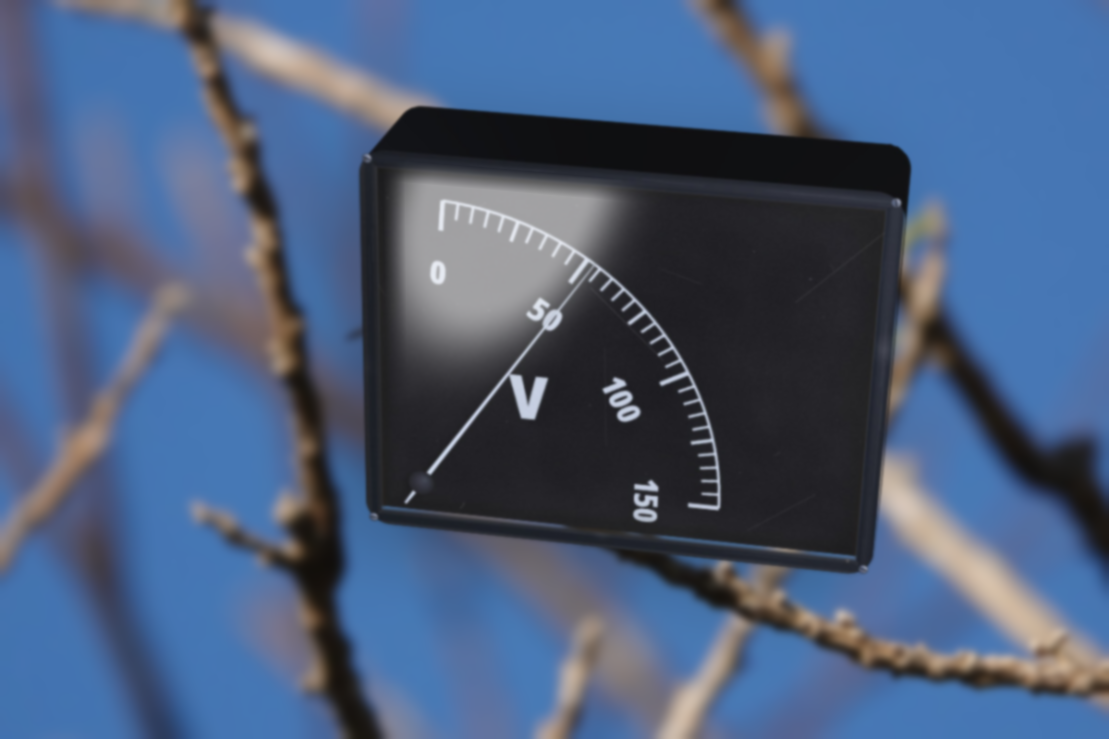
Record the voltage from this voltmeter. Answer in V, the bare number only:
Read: 52.5
